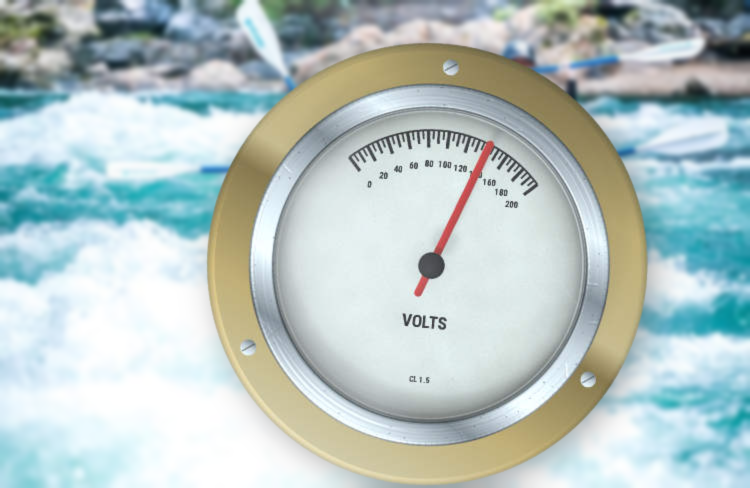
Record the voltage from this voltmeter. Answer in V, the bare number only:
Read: 140
